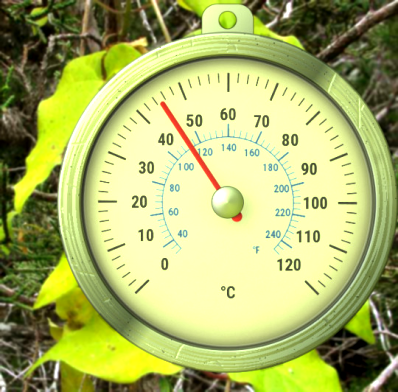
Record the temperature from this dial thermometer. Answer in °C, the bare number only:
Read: 45
